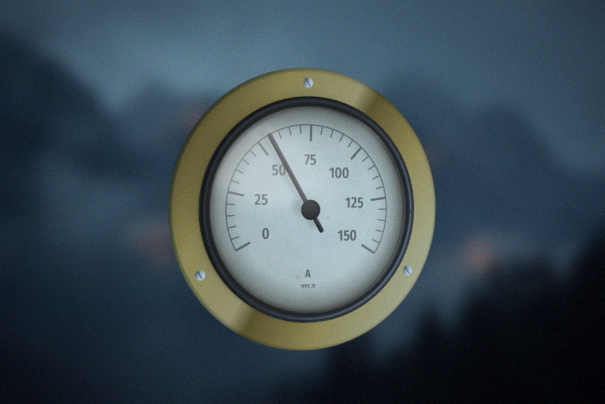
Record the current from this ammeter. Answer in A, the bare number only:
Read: 55
